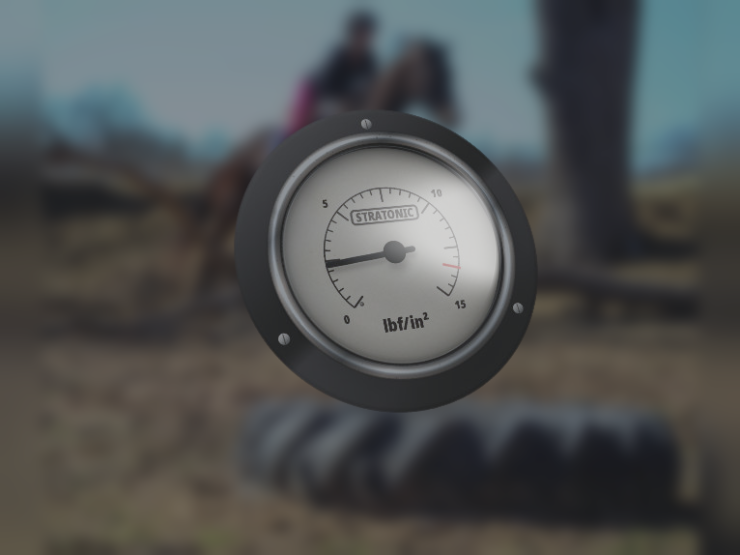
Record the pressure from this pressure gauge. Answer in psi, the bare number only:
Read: 2.25
